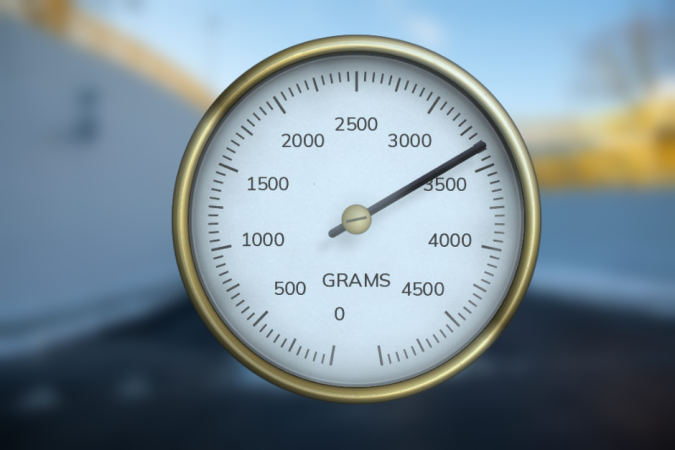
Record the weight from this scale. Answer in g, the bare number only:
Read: 3375
